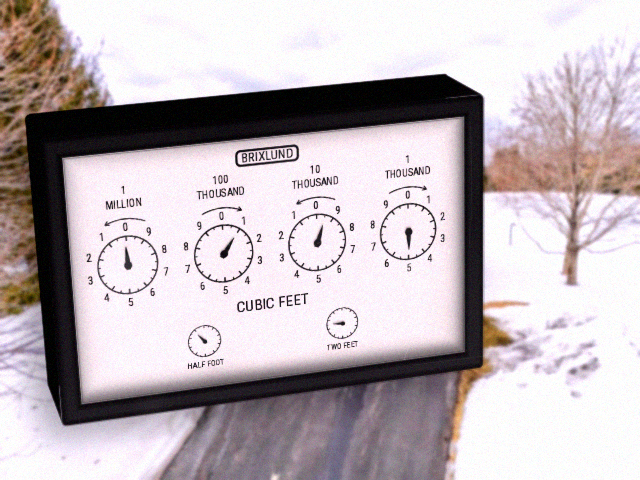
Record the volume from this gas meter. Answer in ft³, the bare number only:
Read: 9500
